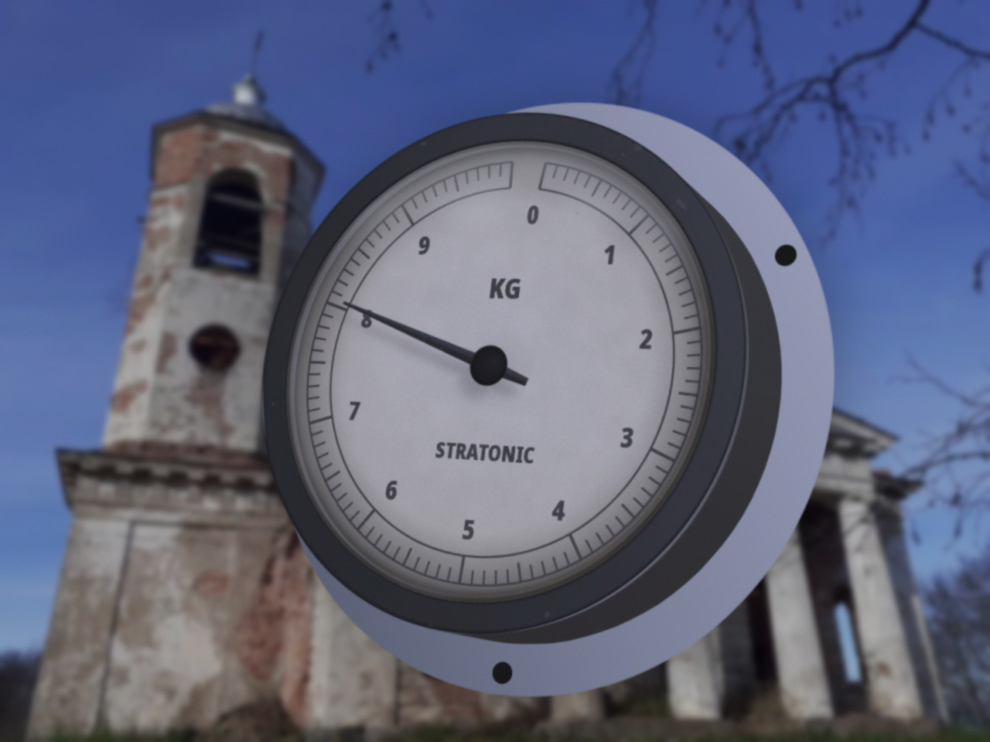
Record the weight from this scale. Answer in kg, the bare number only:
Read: 8.05
